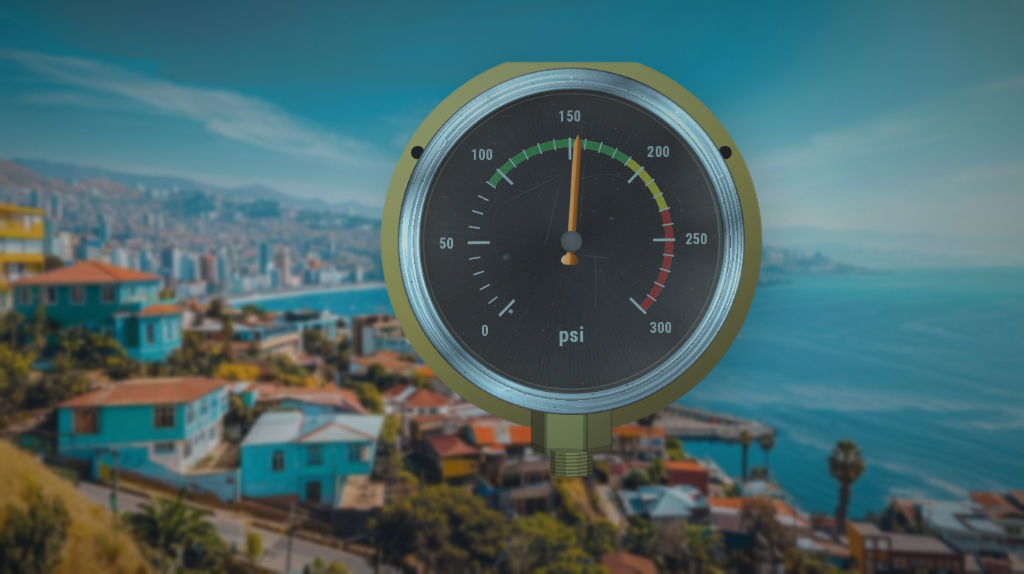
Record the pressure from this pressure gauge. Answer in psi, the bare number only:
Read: 155
